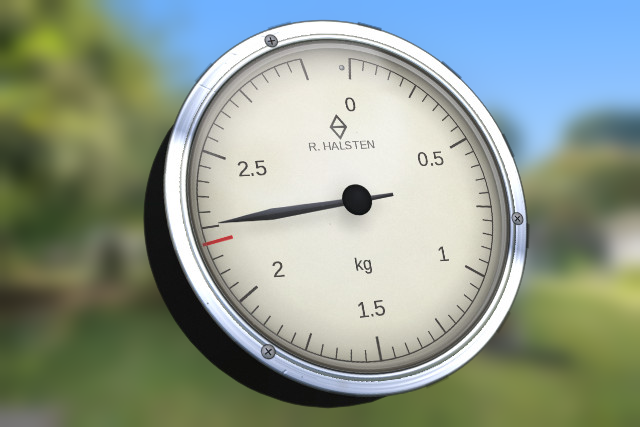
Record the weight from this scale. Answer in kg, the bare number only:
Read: 2.25
